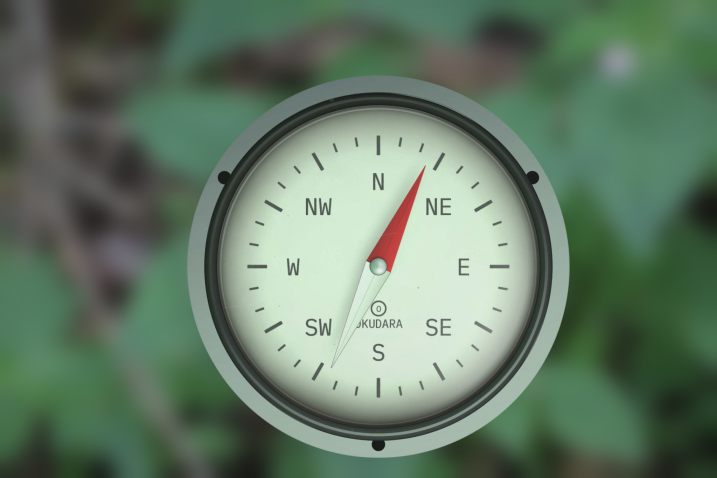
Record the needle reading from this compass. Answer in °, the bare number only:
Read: 25
